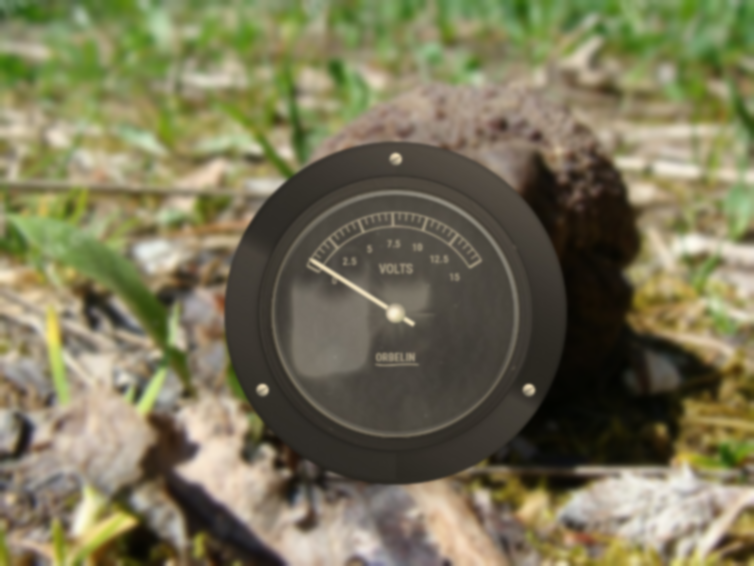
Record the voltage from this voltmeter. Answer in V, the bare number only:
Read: 0.5
